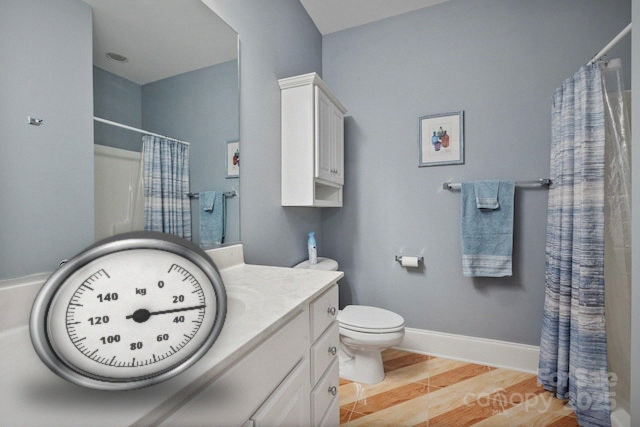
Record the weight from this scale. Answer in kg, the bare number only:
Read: 30
